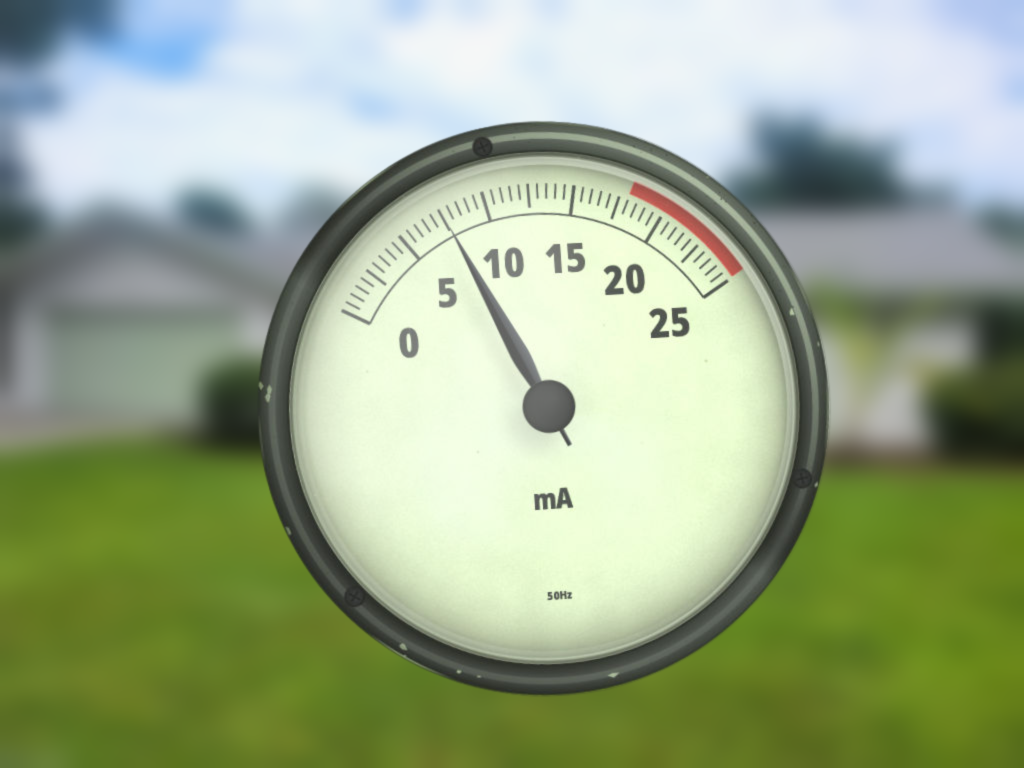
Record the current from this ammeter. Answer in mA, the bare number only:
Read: 7.5
